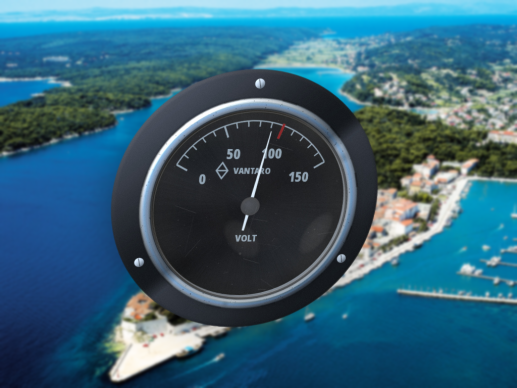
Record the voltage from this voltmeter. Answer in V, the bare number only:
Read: 90
